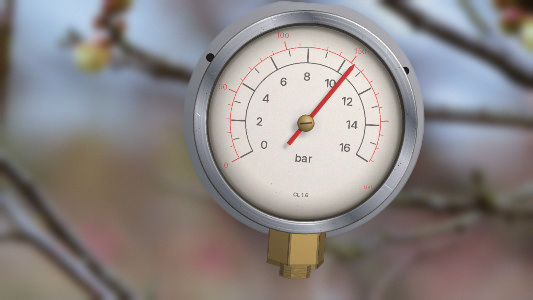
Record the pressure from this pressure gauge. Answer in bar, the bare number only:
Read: 10.5
